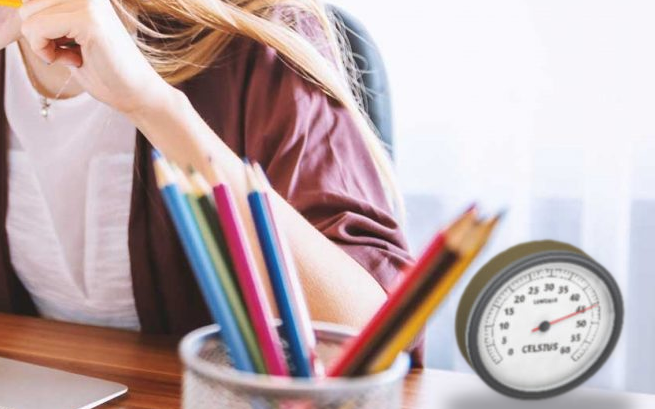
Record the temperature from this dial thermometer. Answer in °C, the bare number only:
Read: 45
